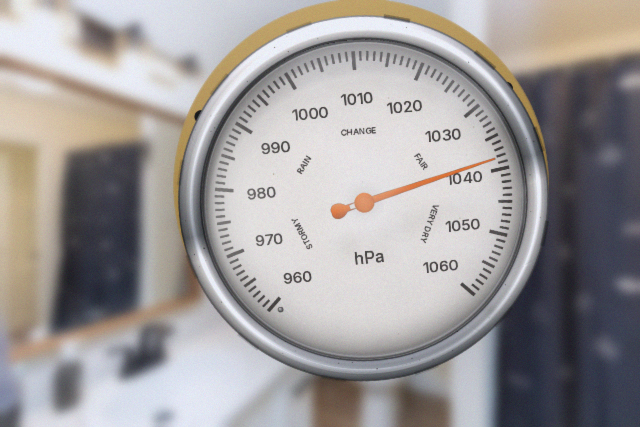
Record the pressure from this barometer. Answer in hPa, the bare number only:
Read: 1038
